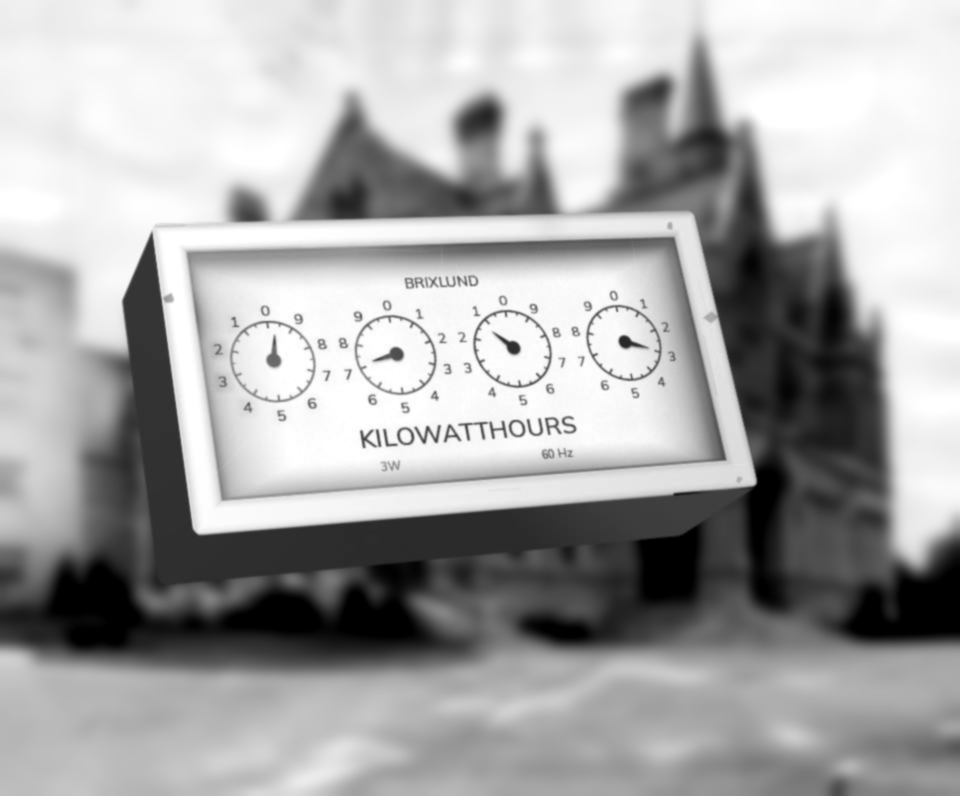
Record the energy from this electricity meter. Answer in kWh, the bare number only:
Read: 9713
